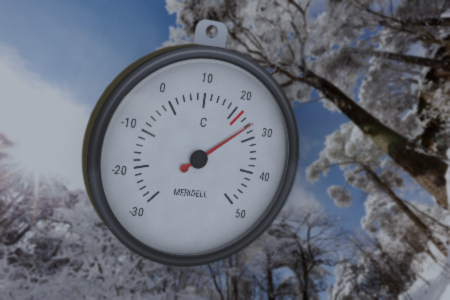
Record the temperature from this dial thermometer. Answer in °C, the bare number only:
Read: 26
